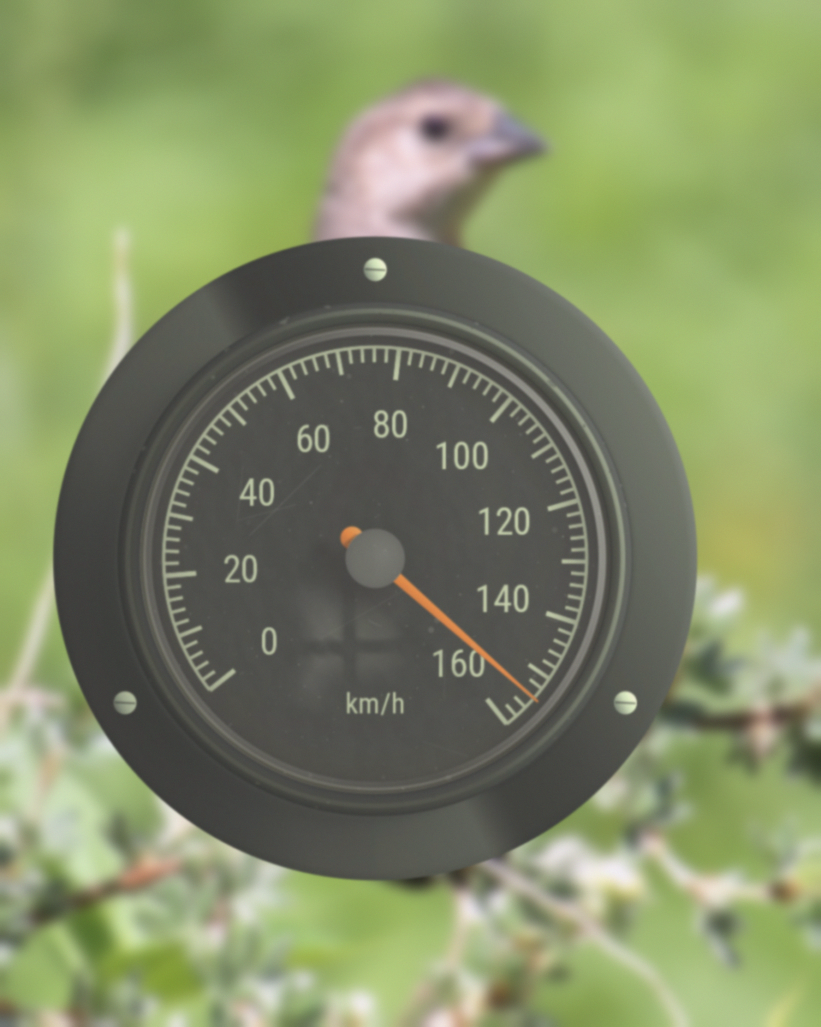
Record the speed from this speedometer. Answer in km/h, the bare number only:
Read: 154
